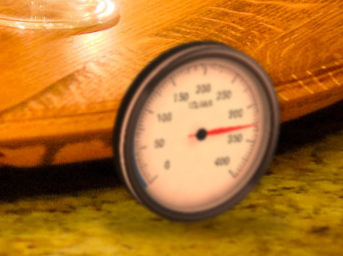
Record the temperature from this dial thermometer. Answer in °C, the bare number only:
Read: 325
